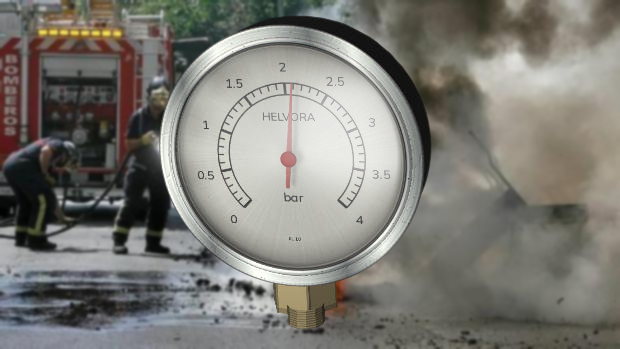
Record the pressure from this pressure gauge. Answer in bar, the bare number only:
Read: 2.1
